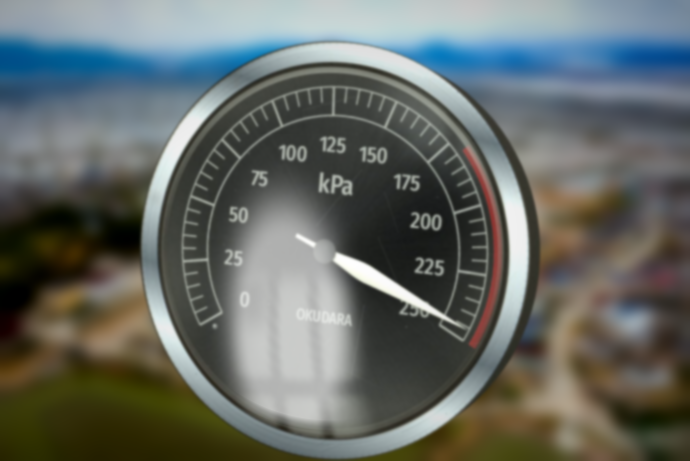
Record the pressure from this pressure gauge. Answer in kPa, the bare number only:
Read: 245
